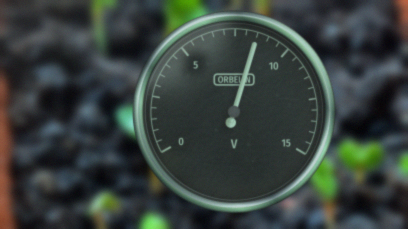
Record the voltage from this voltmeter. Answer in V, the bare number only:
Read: 8.5
